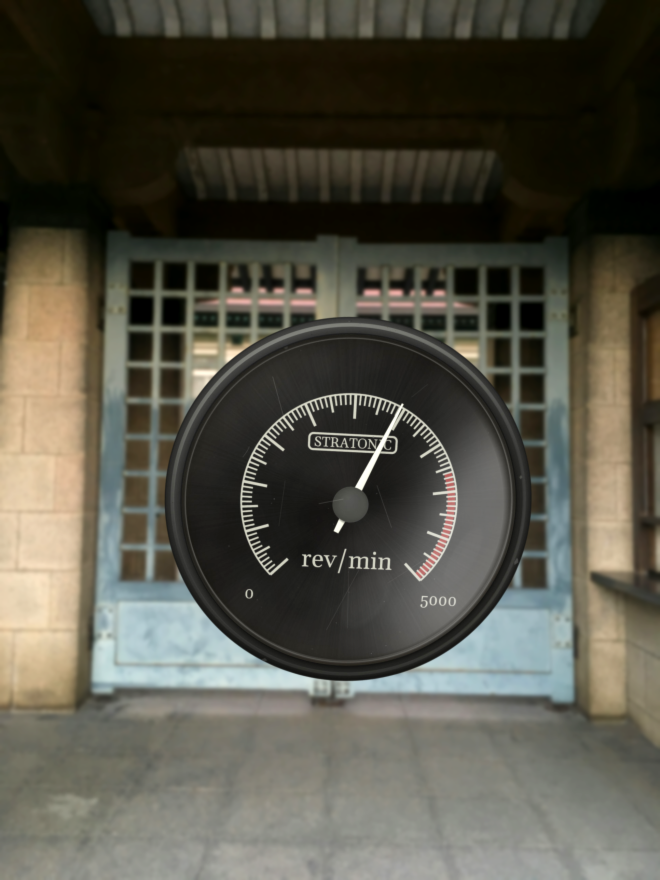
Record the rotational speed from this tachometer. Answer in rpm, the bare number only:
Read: 2950
